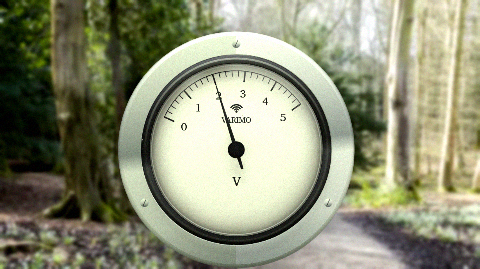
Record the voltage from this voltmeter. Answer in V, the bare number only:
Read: 2
